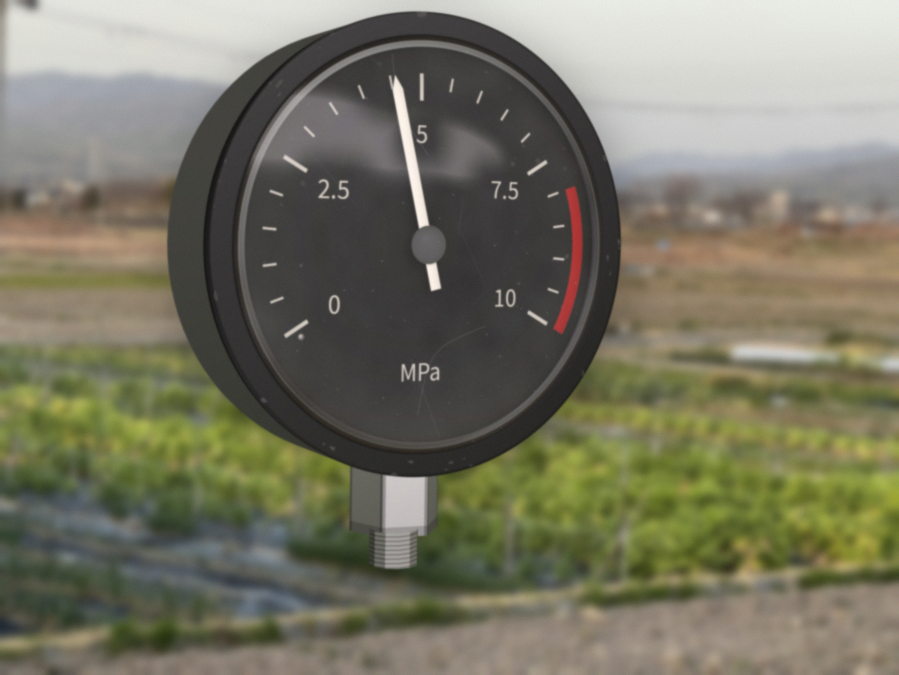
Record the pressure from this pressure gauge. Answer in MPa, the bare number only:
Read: 4.5
